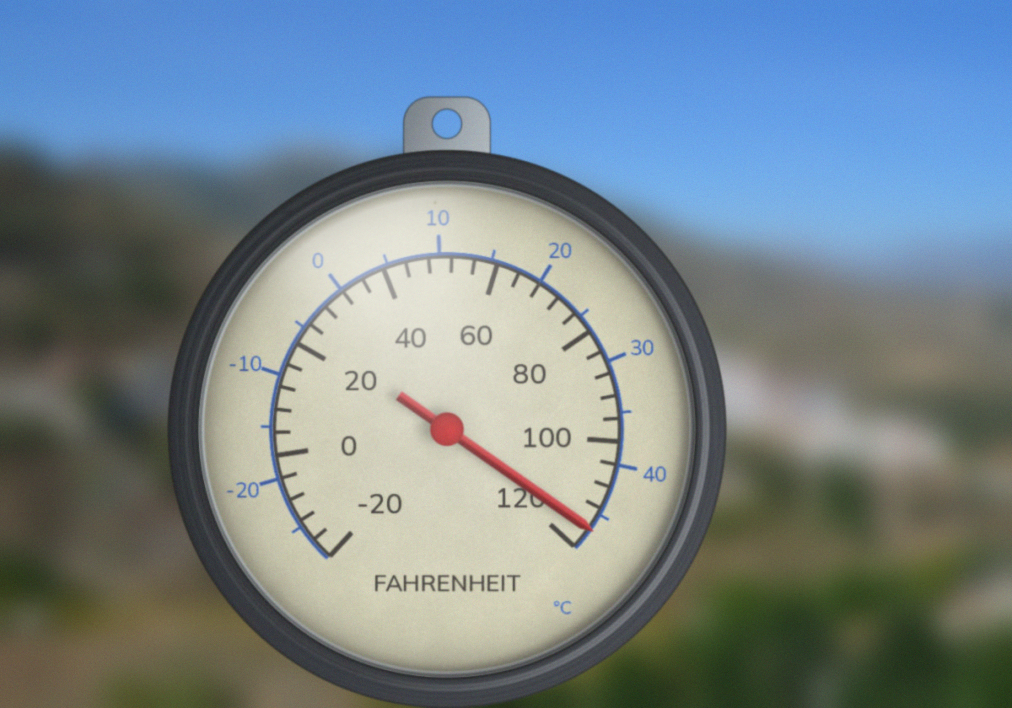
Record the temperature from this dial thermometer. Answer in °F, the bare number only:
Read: 116
